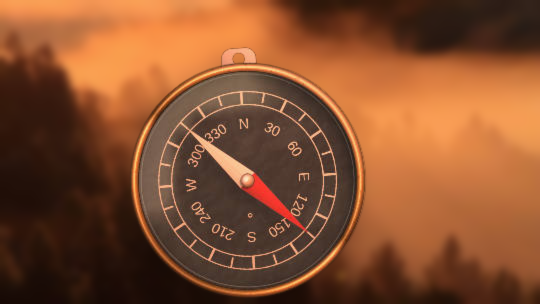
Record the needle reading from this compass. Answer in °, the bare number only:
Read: 135
